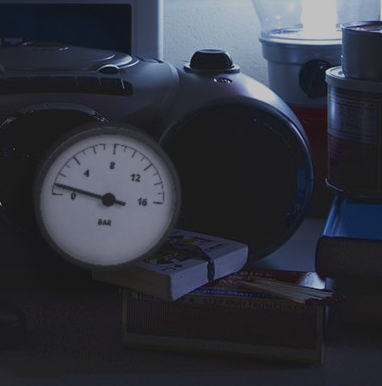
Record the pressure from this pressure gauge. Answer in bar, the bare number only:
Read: 1
